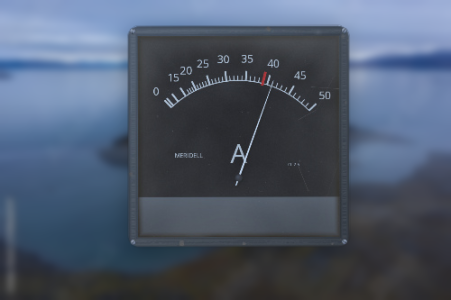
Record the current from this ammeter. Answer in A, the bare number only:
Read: 41
